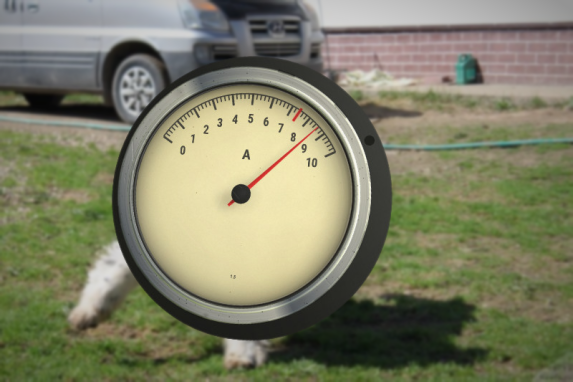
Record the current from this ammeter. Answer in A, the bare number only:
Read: 8.6
